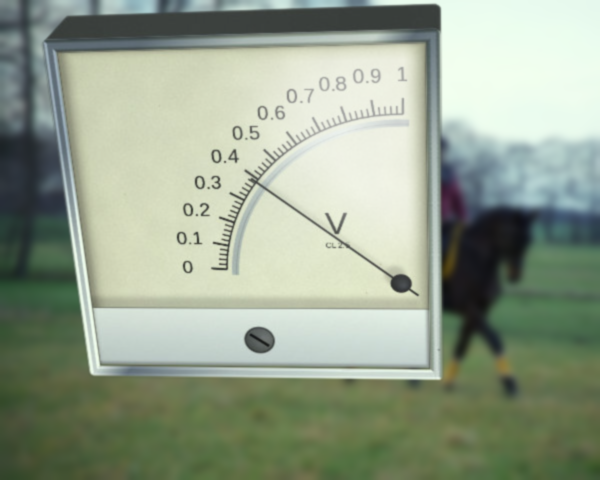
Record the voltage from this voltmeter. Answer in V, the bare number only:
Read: 0.4
